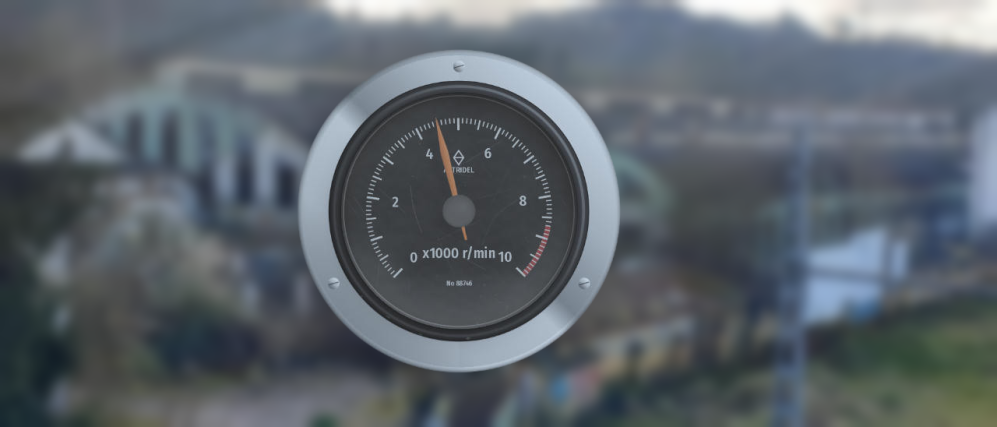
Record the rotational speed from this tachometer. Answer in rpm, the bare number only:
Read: 4500
